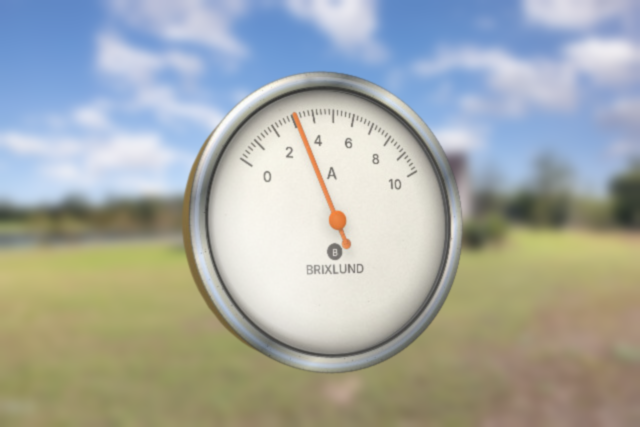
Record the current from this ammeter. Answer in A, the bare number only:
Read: 3
